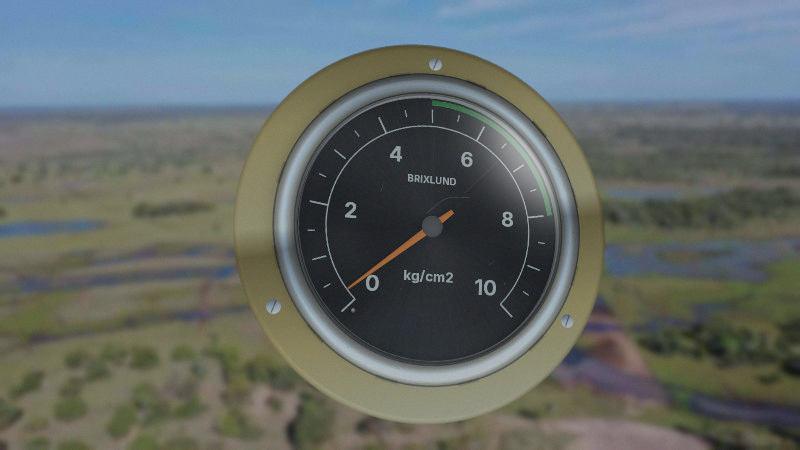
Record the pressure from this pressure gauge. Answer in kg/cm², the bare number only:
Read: 0.25
